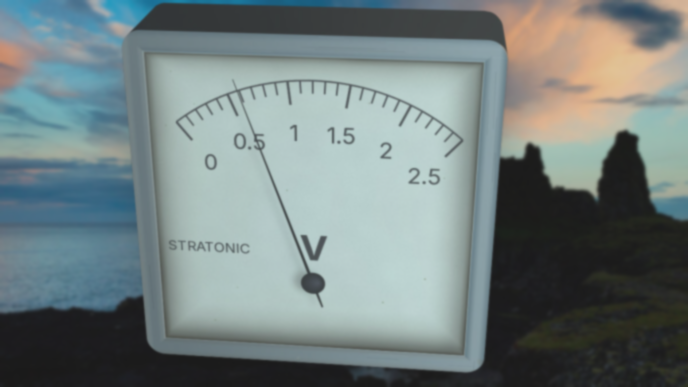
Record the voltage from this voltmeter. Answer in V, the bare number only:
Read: 0.6
